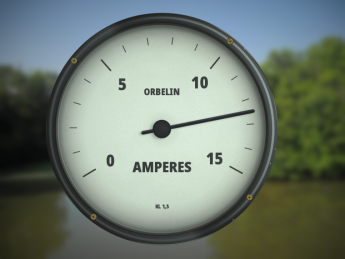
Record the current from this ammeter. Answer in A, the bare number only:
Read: 12.5
